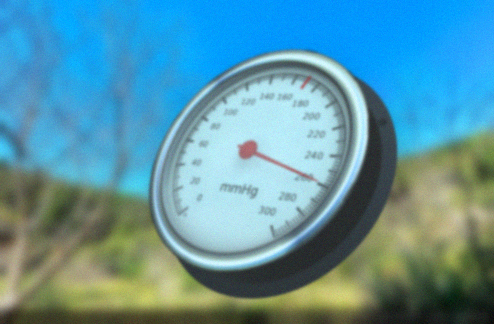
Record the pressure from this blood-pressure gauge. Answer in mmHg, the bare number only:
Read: 260
